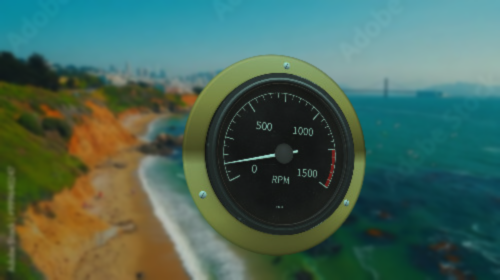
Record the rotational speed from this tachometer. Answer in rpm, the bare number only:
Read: 100
